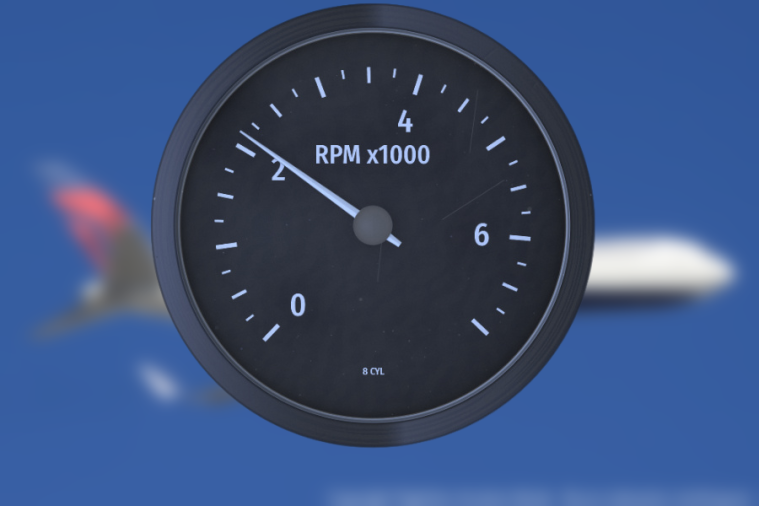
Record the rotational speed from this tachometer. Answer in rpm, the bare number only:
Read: 2125
